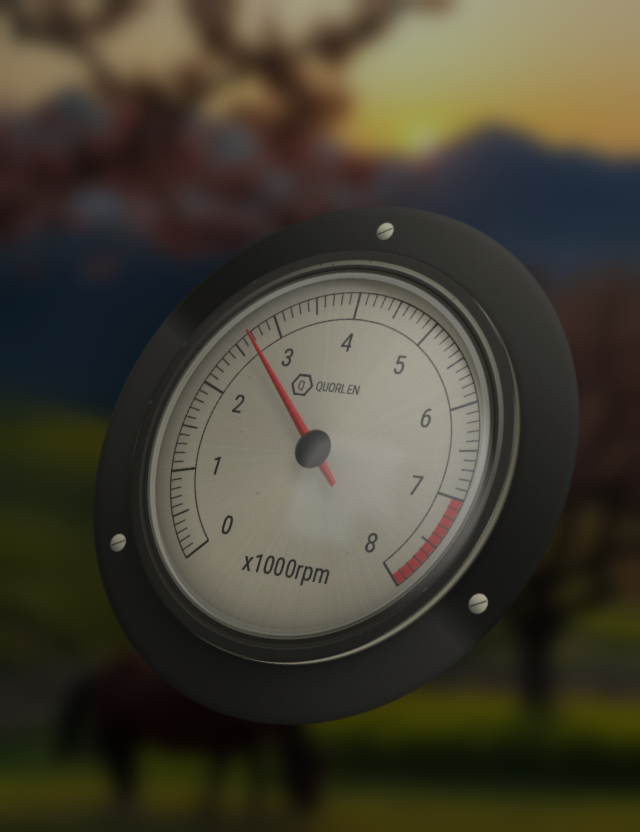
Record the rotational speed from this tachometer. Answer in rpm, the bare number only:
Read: 2700
